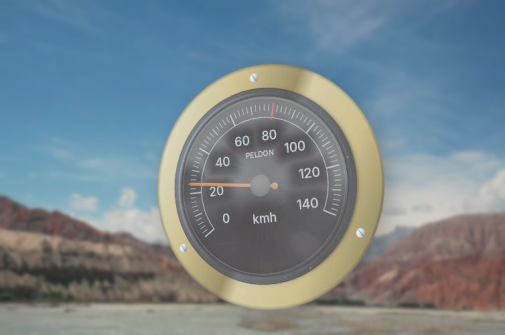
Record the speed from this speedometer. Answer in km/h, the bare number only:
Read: 24
